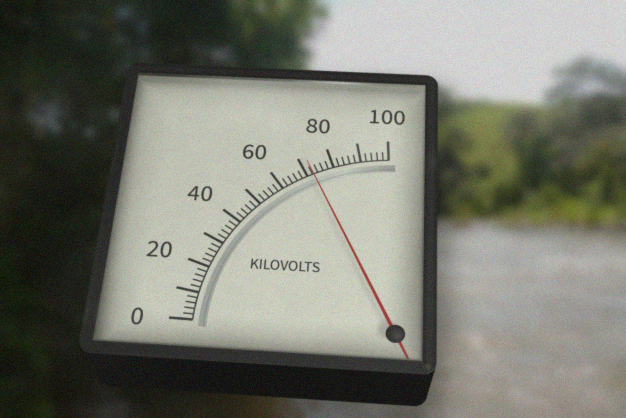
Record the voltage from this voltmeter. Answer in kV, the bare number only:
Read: 72
